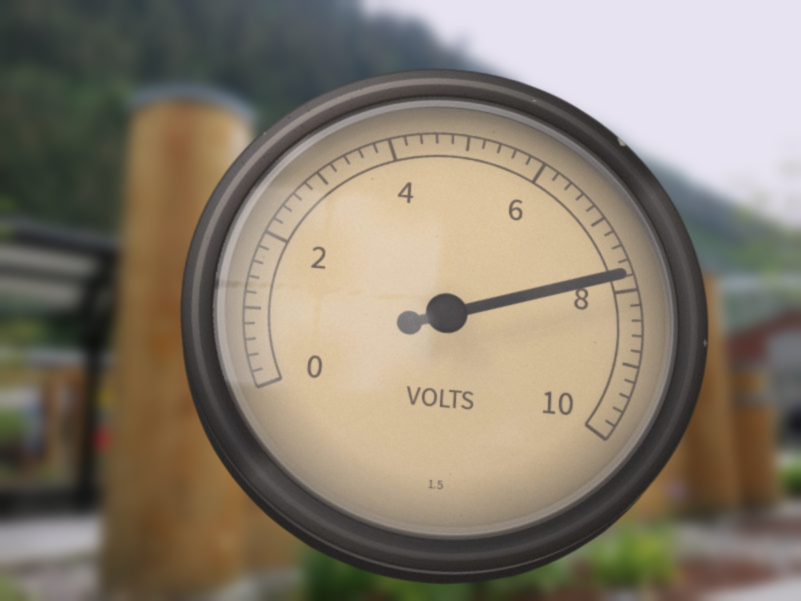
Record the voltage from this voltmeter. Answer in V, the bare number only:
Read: 7.8
